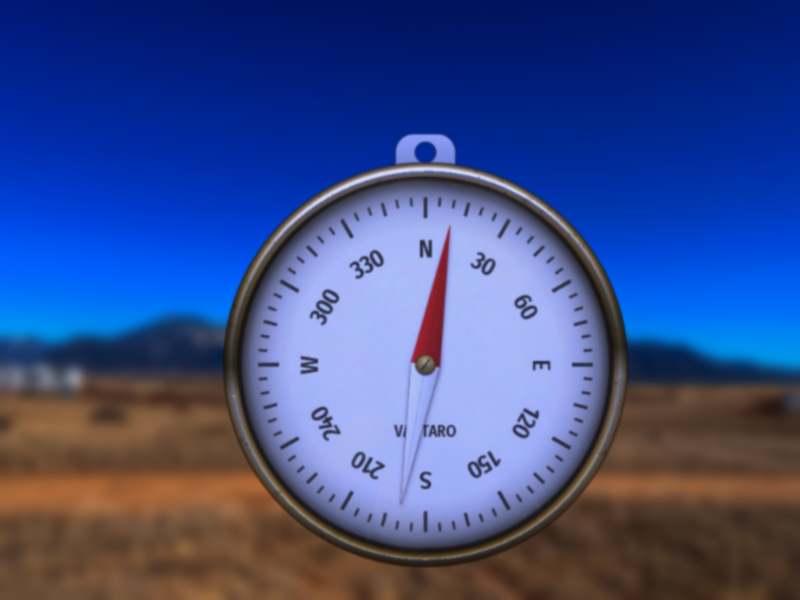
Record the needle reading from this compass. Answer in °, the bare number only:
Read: 10
